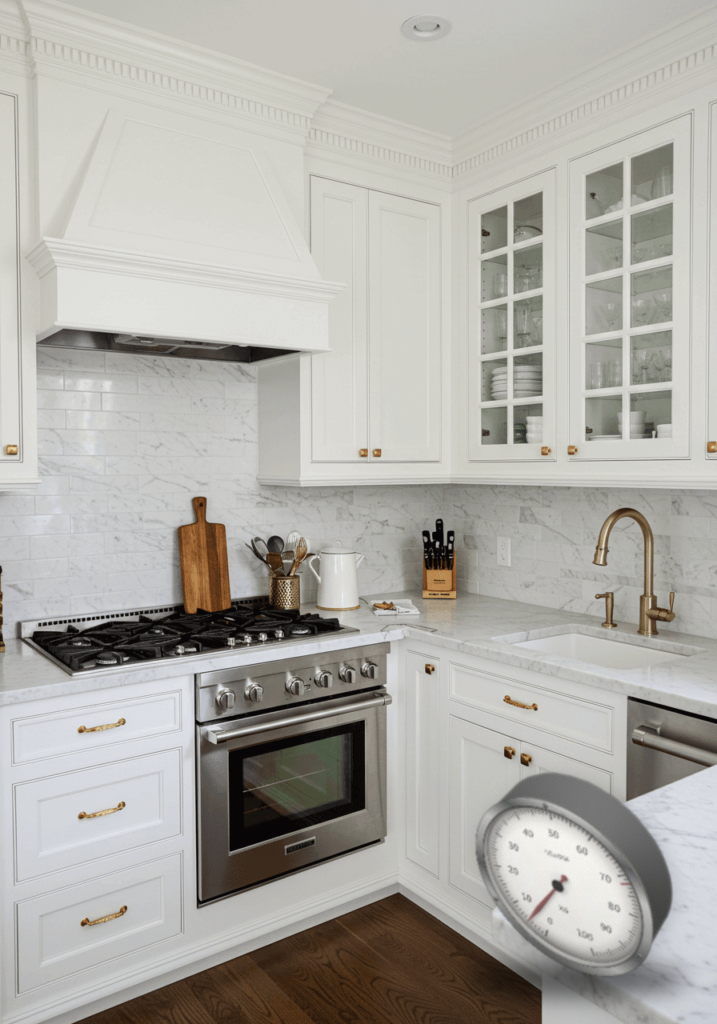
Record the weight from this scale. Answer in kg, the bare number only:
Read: 5
